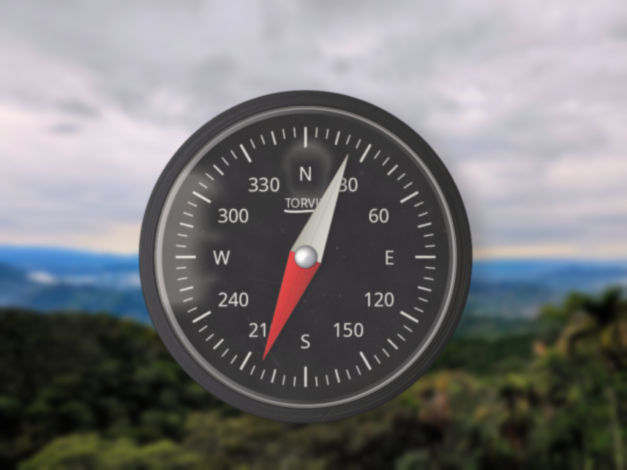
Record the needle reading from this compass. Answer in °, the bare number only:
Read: 202.5
